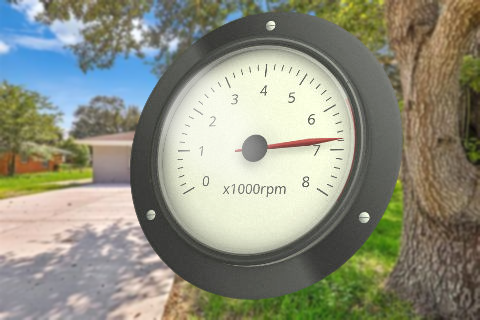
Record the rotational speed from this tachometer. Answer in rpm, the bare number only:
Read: 6800
